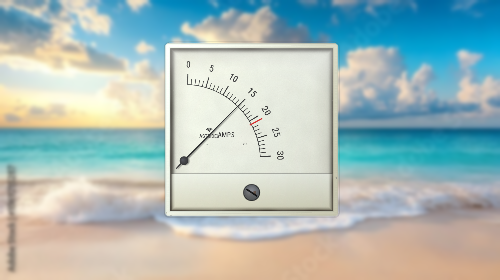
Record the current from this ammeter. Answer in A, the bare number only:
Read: 15
